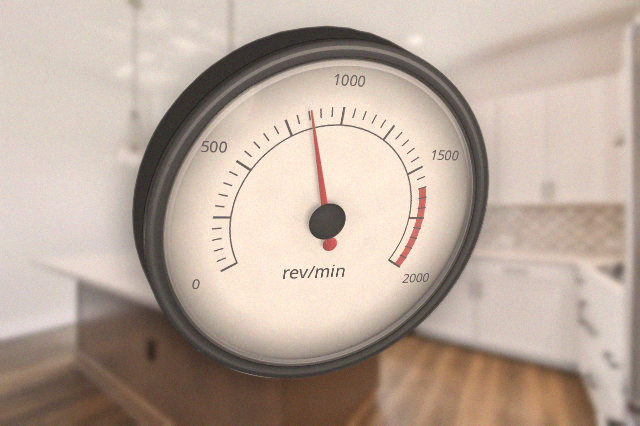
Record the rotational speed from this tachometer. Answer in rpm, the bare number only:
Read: 850
